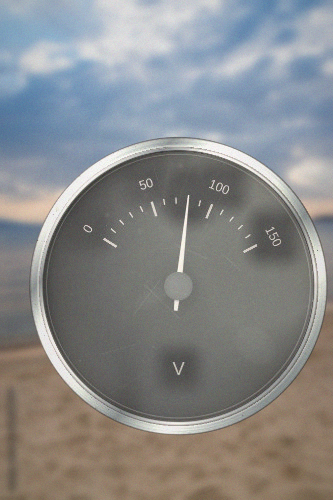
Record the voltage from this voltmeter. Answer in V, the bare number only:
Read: 80
